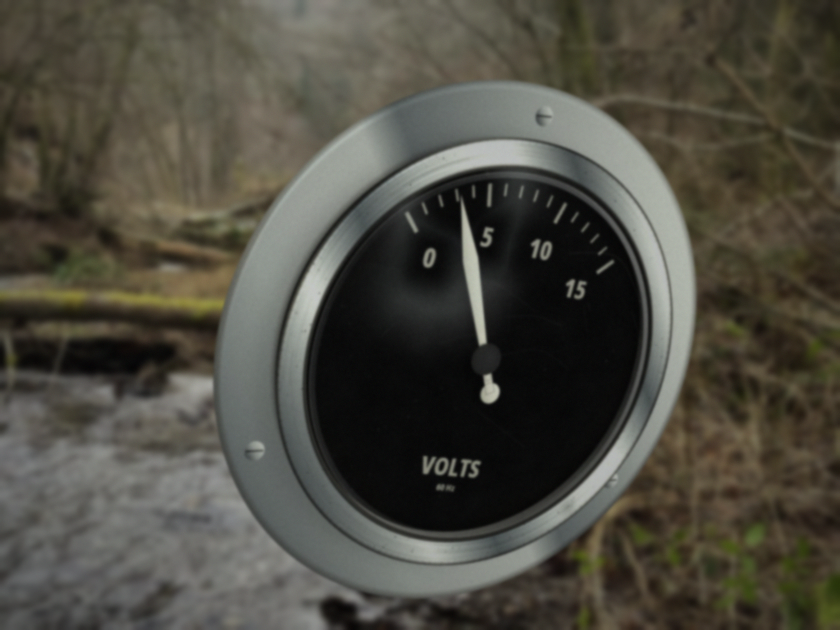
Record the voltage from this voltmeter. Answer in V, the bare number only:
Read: 3
